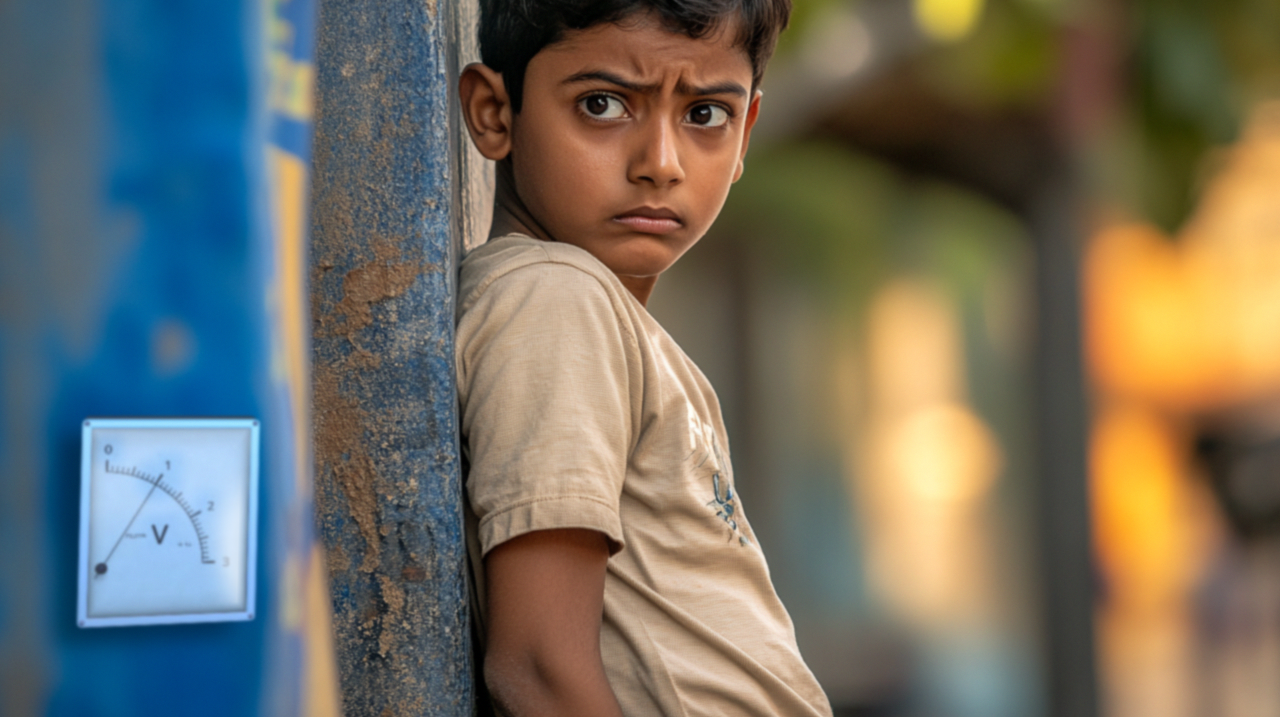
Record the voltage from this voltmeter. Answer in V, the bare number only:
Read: 1
